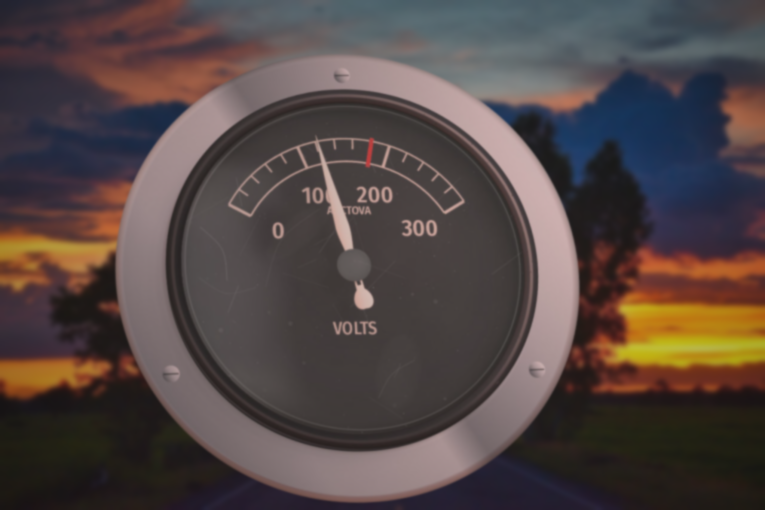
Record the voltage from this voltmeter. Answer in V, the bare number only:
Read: 120
